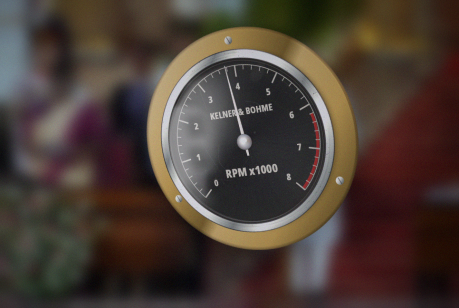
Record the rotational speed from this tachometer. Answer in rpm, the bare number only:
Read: 3800
